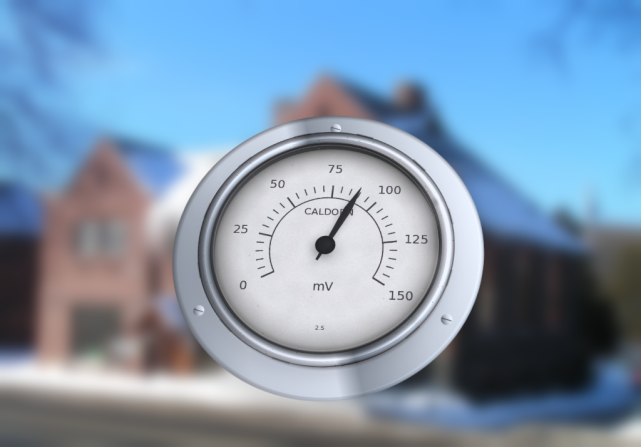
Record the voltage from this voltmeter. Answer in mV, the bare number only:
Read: 90
